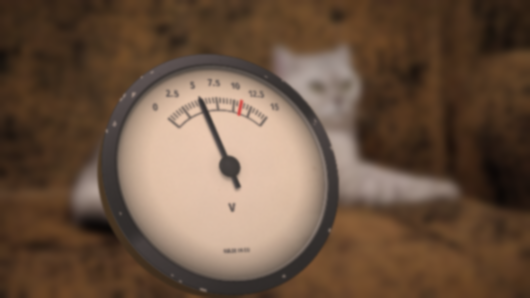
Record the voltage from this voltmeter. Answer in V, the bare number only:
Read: 5
